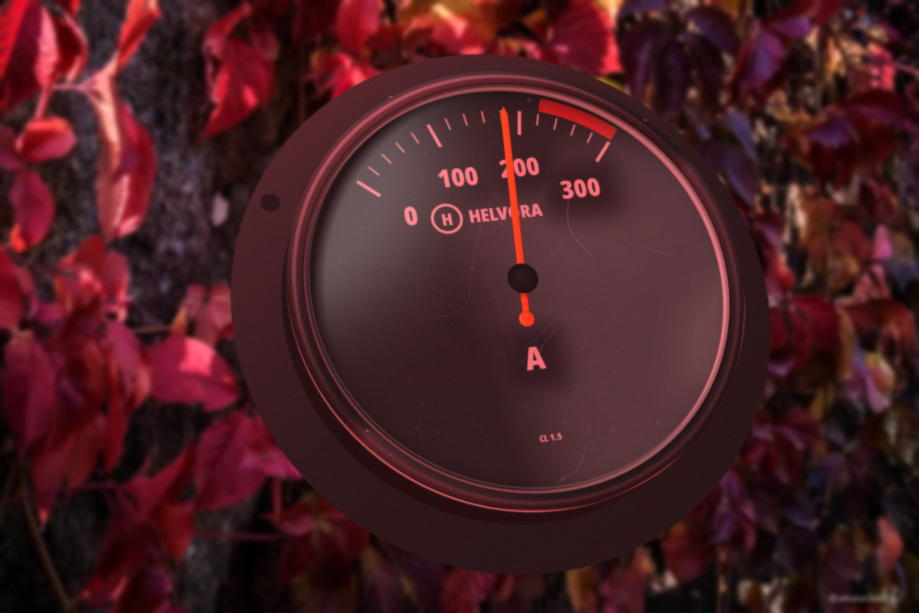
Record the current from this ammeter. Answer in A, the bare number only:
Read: 180
